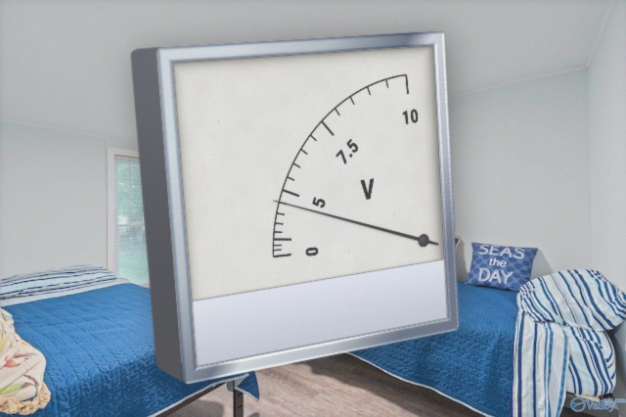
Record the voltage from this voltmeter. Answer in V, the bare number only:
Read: 4.5
